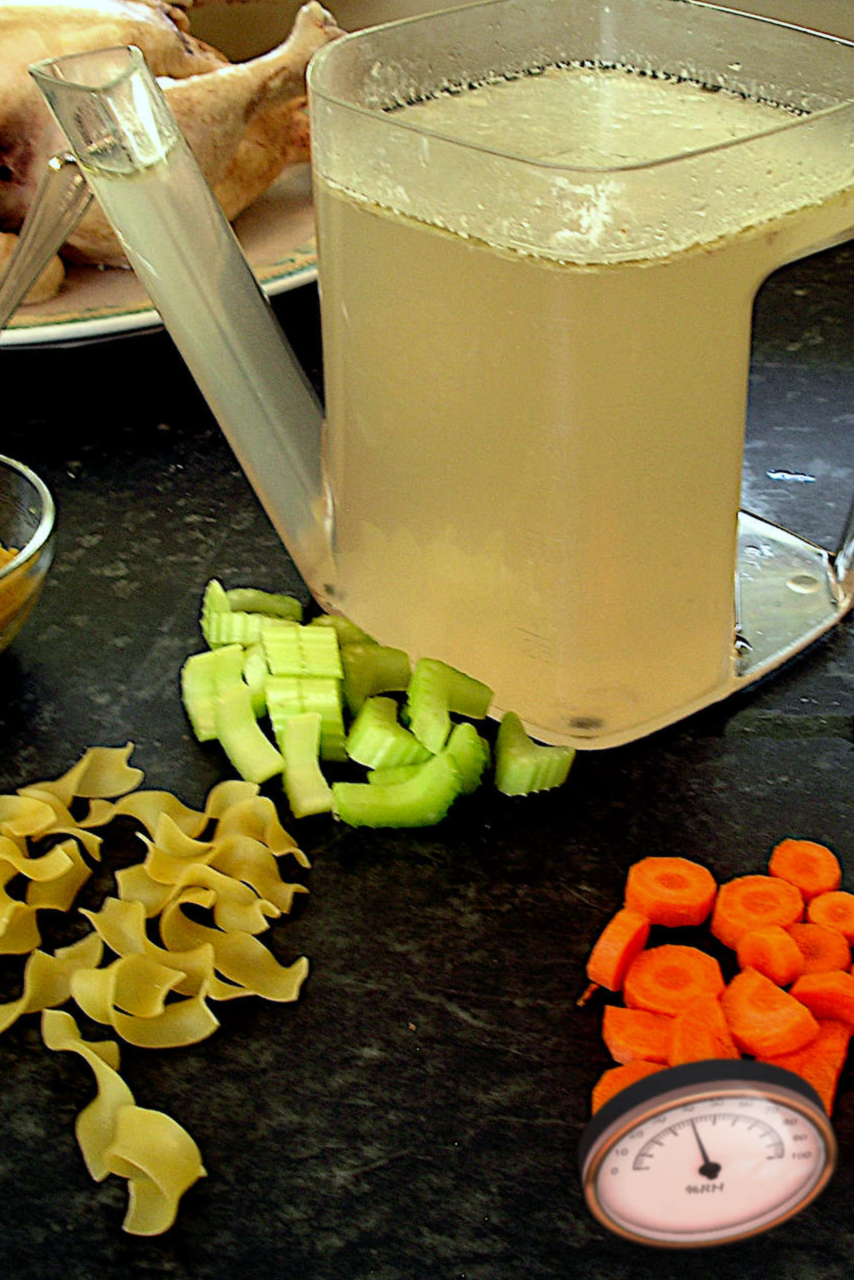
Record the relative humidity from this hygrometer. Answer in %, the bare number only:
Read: 40
